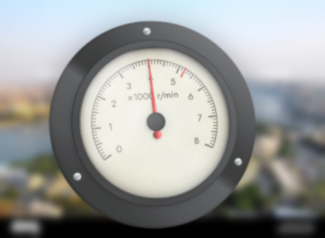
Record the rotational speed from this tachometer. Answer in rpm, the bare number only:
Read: 4000
